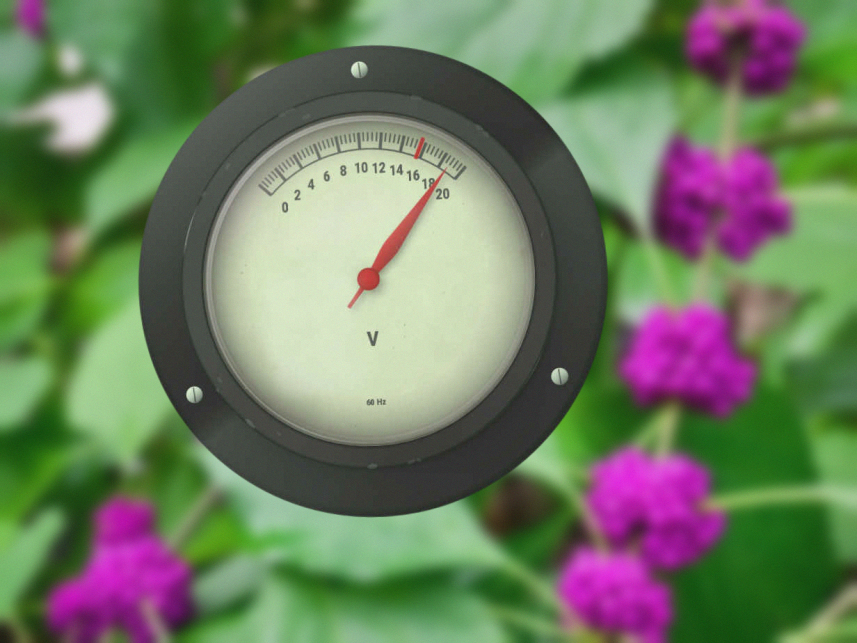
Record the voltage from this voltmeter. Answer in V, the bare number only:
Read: 18.8
